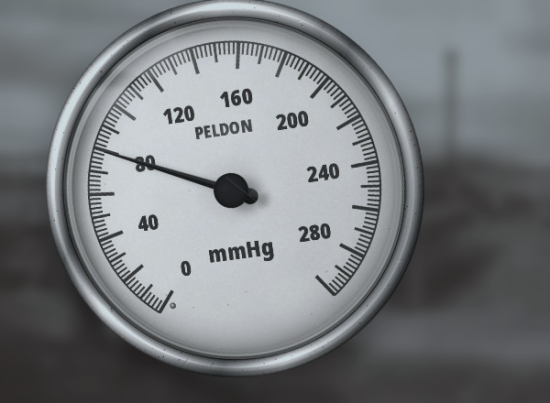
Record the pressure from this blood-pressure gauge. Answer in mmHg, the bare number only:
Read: 80
